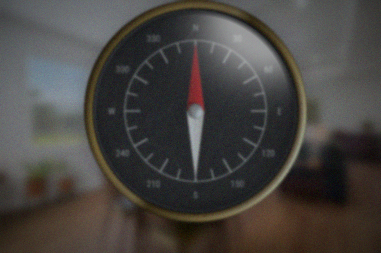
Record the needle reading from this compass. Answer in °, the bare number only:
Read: 0
